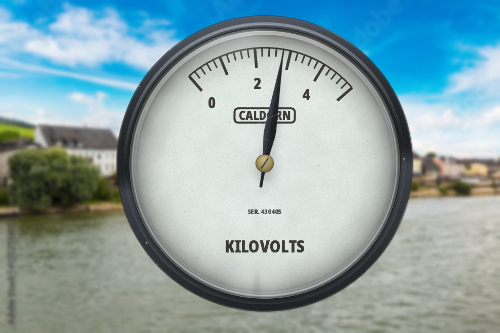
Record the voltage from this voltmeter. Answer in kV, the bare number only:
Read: 2.8
